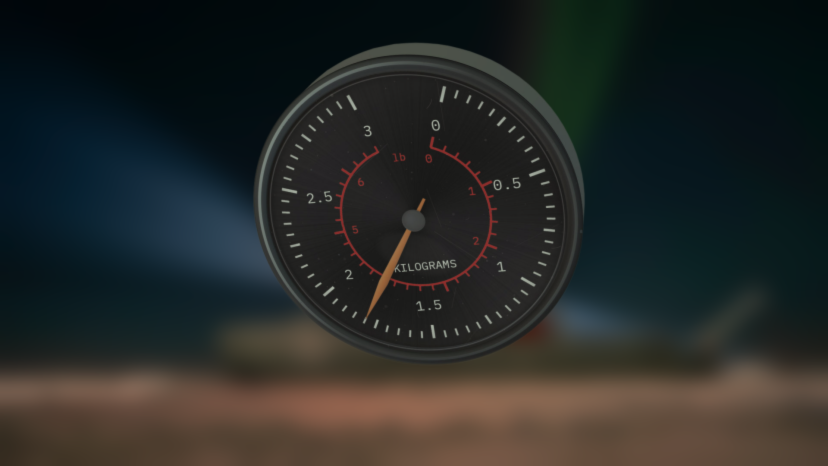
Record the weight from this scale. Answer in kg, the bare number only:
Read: 1.8
